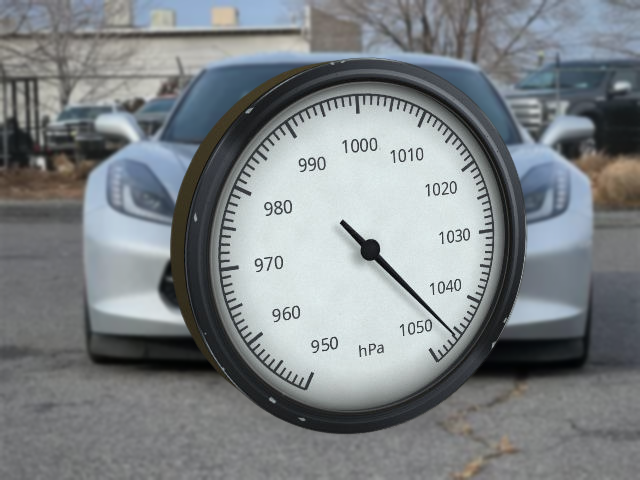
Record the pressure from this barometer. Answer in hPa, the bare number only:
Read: 1046
